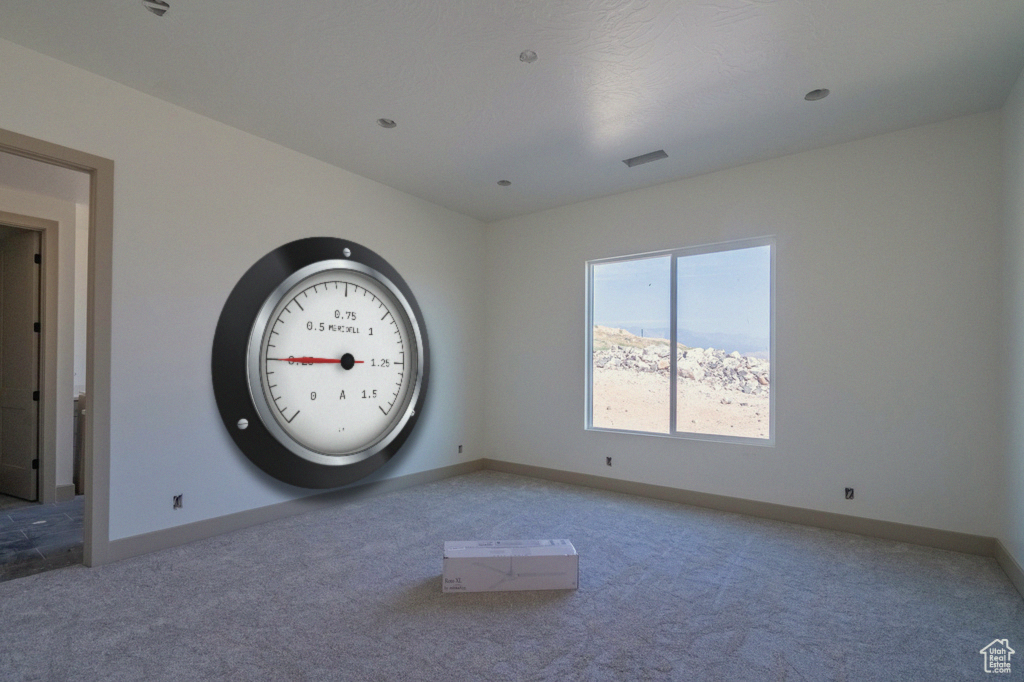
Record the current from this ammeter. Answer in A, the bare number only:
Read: 0.25
